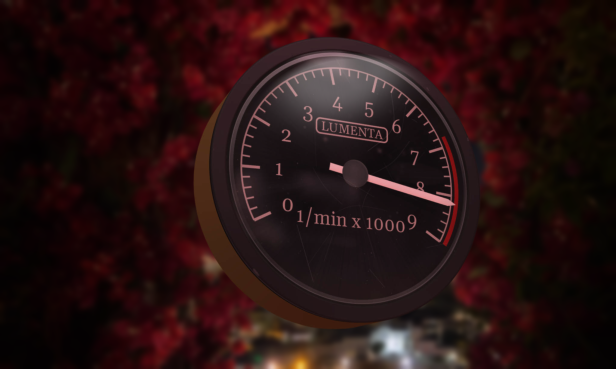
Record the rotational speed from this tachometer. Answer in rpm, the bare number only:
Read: 8200
